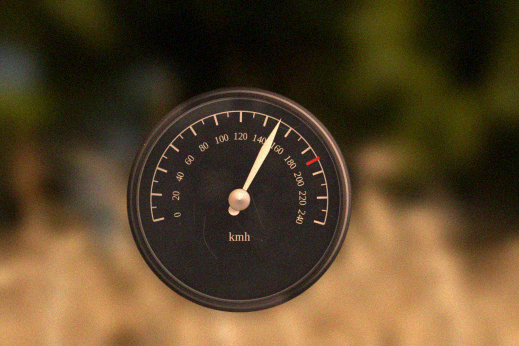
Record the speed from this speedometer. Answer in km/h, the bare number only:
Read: 150
